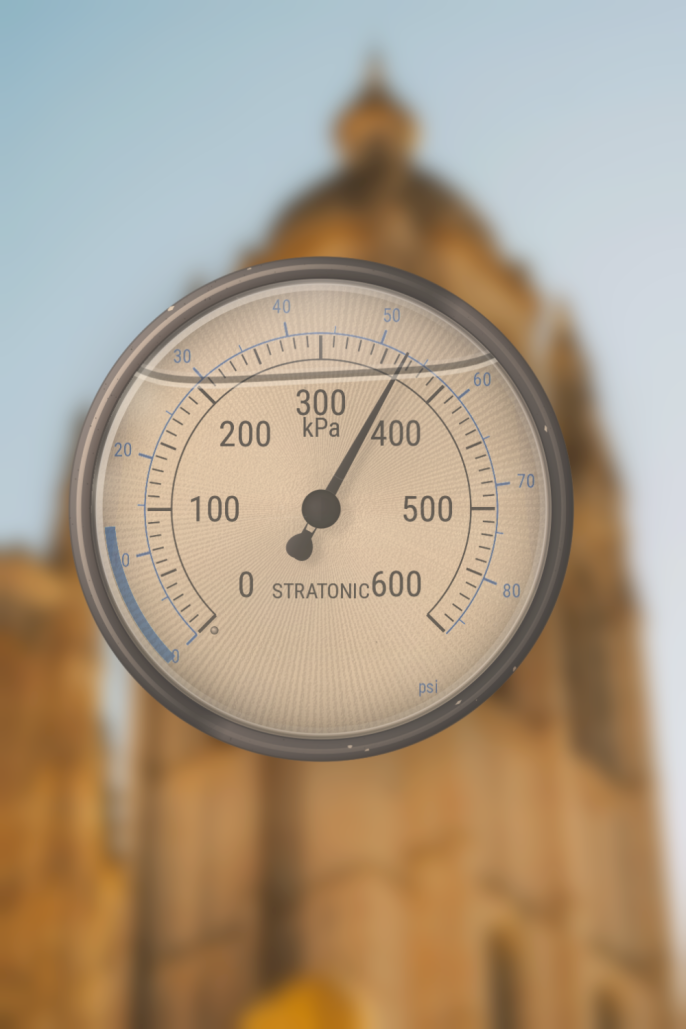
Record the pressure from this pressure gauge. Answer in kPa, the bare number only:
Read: 365
